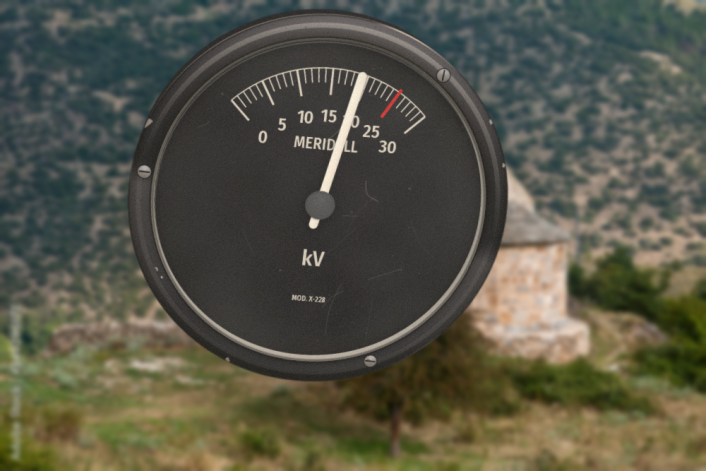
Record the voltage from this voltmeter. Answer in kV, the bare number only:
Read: 19
